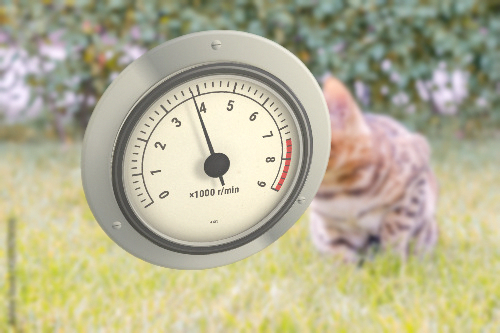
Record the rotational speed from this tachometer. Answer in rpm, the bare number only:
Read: 3800
